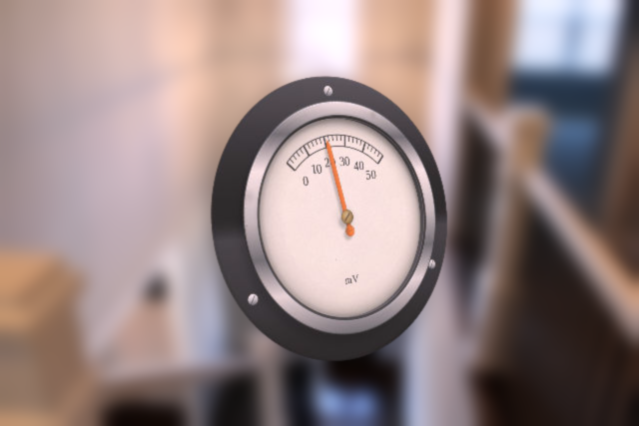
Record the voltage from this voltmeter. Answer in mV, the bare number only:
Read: 20
